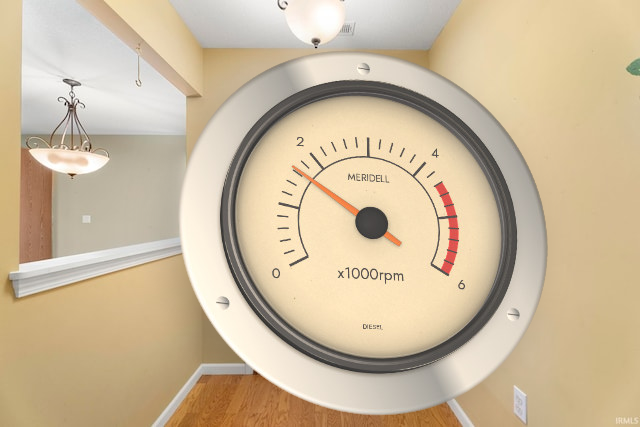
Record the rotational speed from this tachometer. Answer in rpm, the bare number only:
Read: 1600
